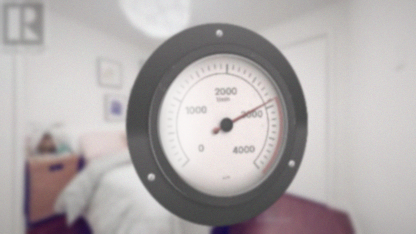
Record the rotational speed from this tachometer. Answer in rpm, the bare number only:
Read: 2900
